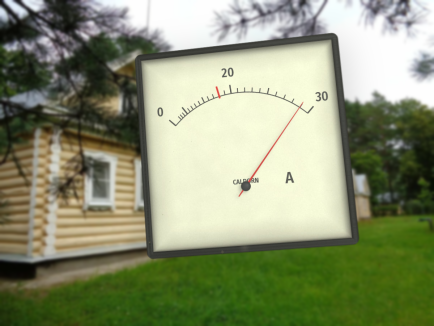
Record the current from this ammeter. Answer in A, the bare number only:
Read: 29
